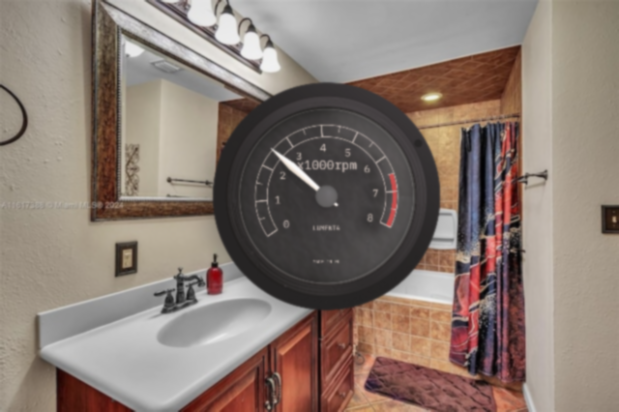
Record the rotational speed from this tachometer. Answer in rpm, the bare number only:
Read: 2500
